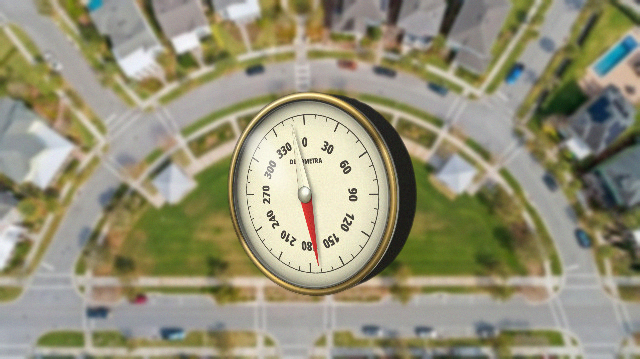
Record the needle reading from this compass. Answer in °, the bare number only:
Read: 170
